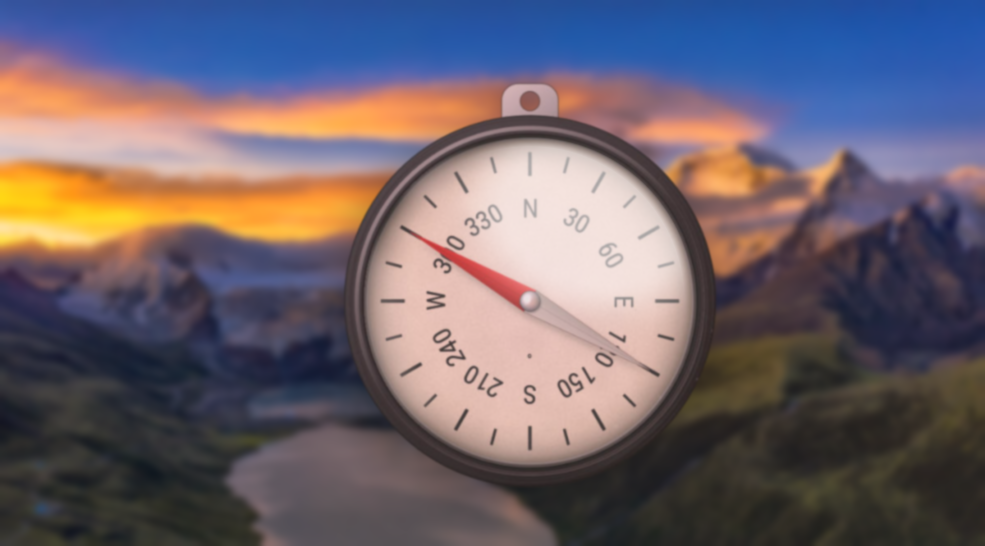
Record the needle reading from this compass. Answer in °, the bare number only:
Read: 300
